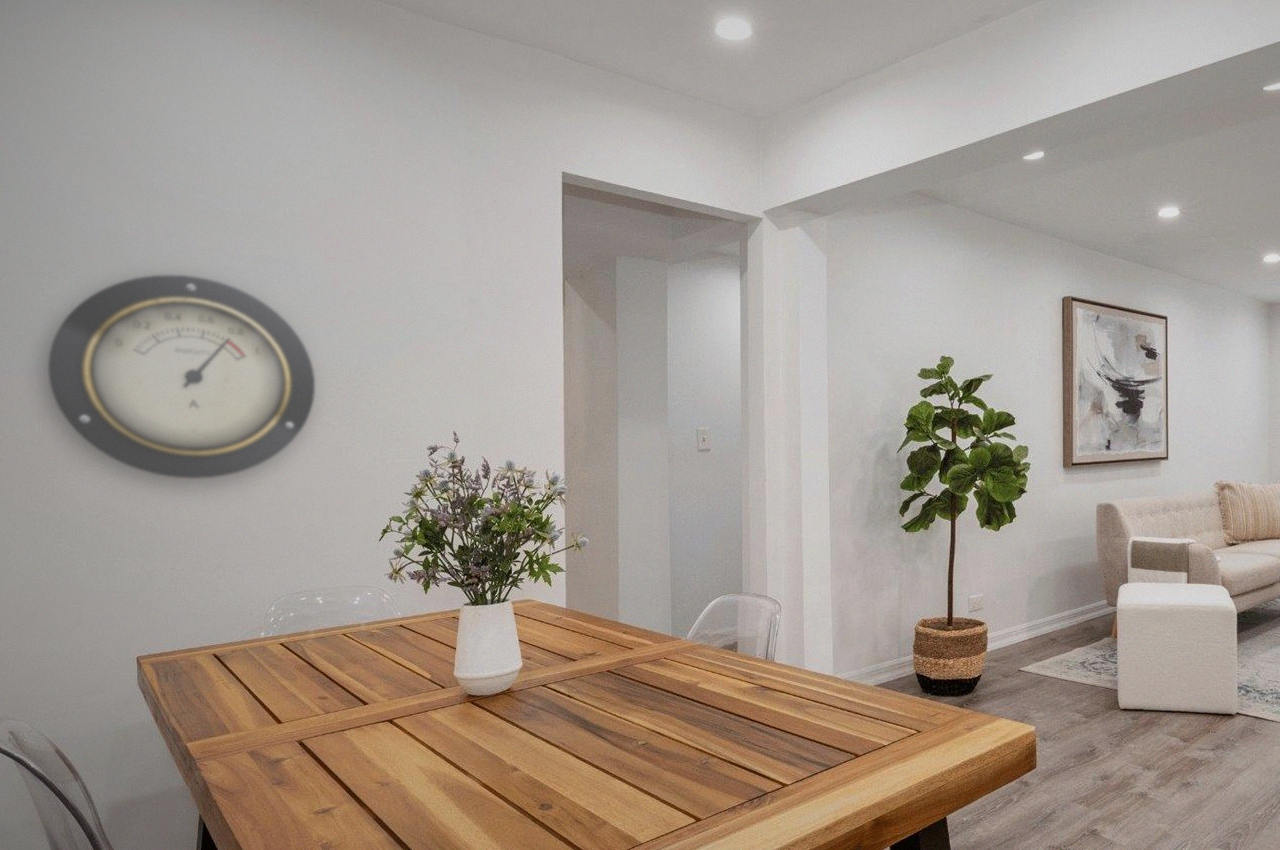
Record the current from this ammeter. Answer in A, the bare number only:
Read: 0.8
